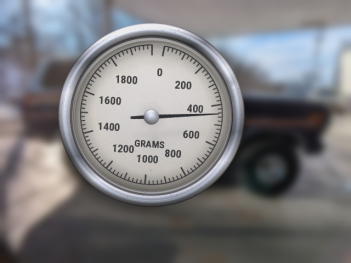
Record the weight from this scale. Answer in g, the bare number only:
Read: 440
